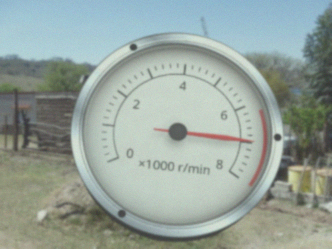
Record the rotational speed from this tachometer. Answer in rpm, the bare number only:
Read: 7000
